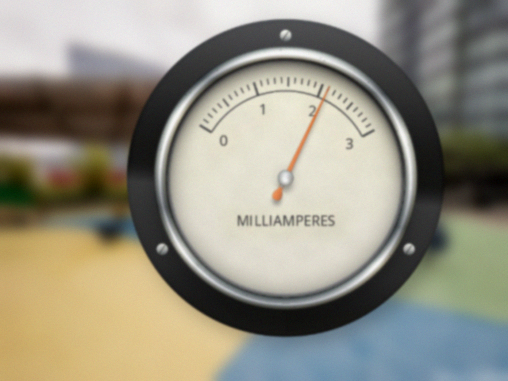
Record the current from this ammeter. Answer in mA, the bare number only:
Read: 2.1
